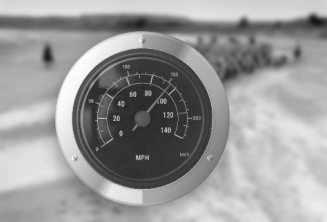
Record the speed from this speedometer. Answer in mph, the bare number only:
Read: 95
